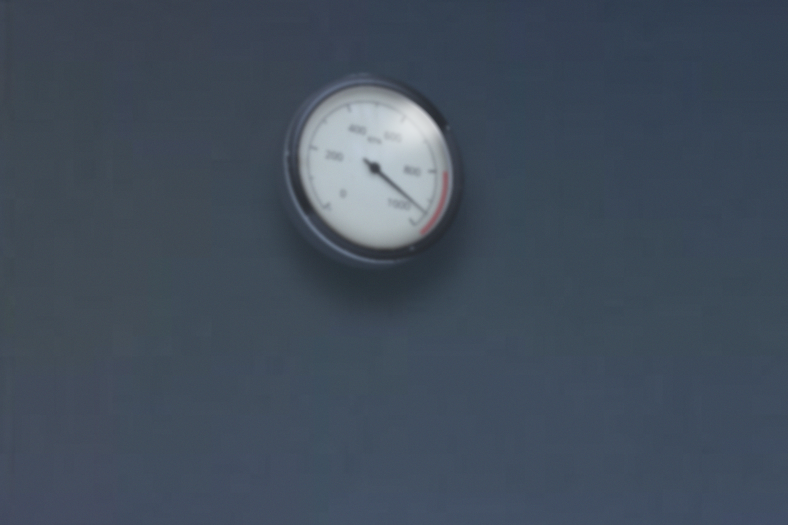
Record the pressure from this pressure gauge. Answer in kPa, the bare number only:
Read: 950
